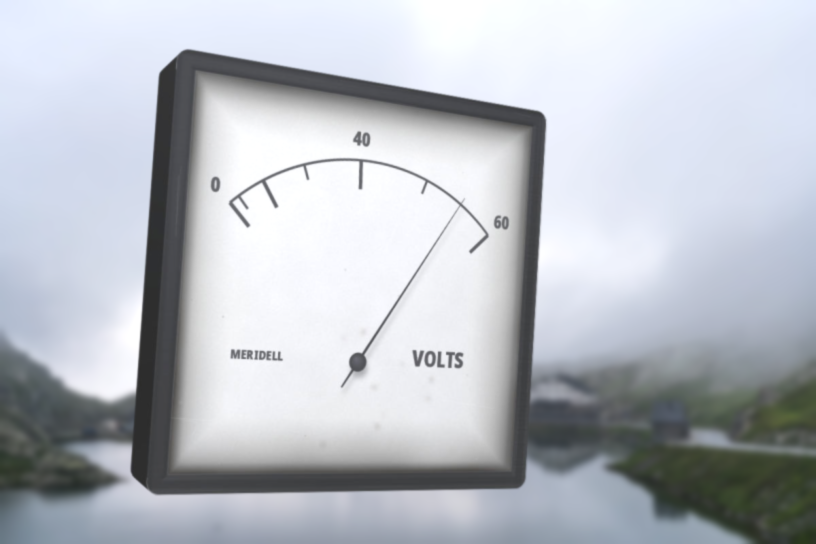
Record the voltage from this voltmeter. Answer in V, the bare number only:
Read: 55
